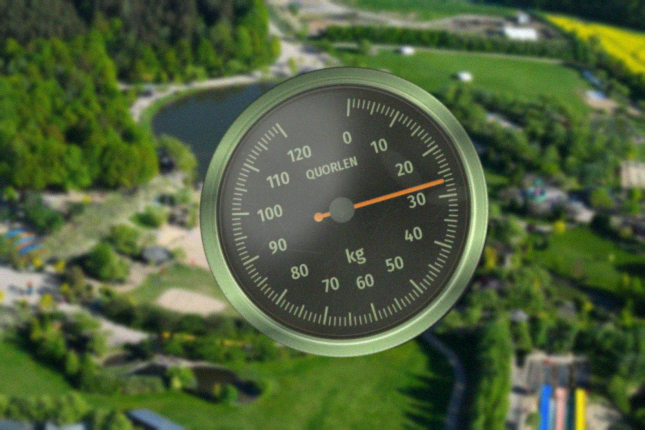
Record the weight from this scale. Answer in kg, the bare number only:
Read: 27
